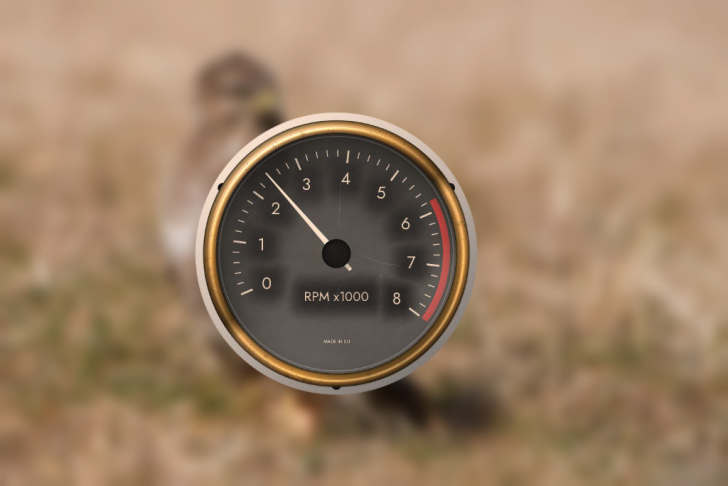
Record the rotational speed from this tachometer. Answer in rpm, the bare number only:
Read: 2400
